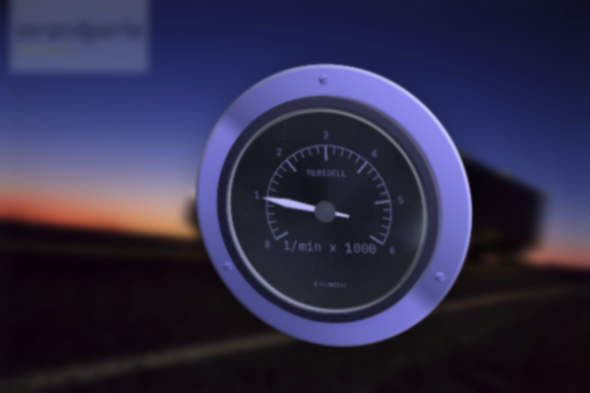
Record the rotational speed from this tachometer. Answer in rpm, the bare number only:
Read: 1000
